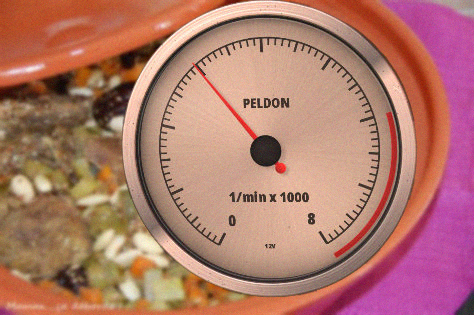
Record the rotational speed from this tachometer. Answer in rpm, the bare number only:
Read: 3000
